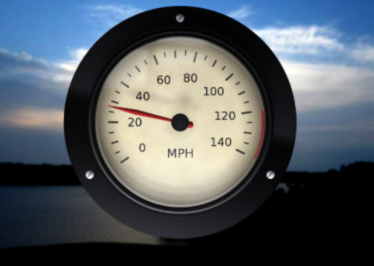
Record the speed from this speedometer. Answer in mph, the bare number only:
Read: 27.5
